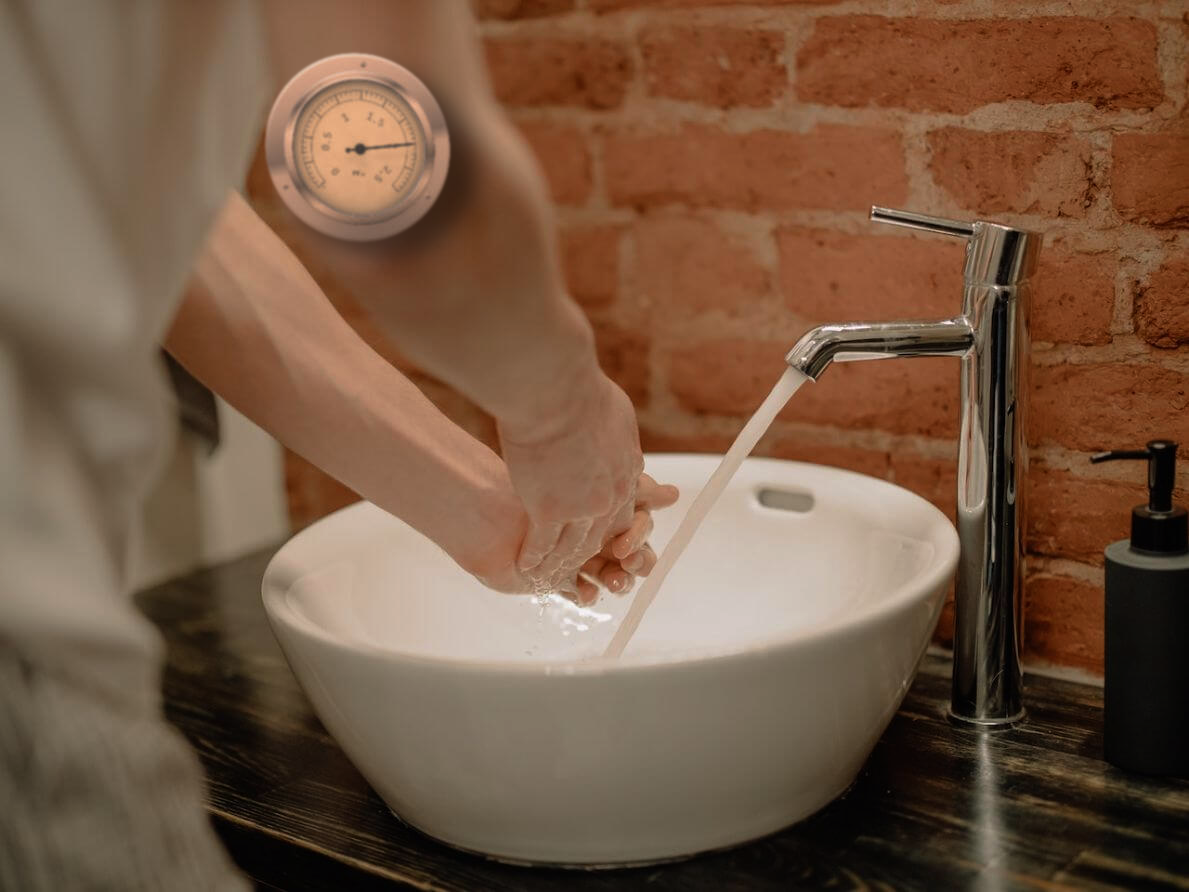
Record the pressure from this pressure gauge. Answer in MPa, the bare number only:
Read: 2
